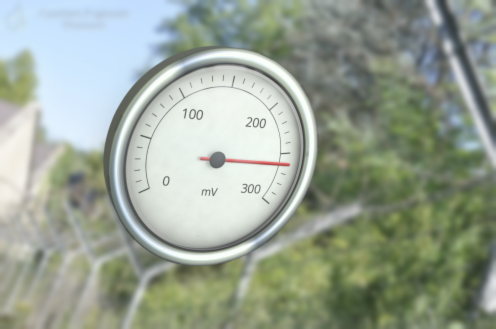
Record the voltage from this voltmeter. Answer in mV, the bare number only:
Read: 260
